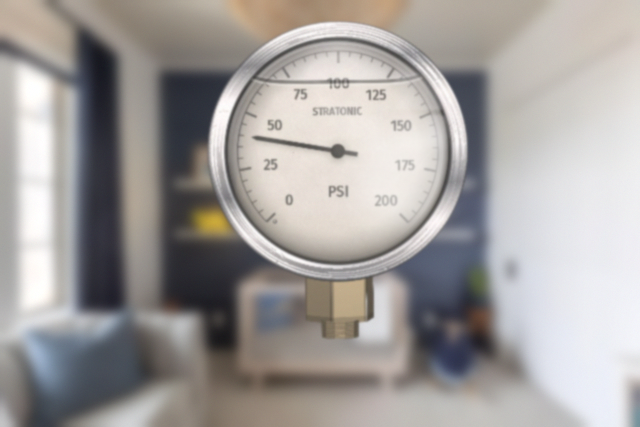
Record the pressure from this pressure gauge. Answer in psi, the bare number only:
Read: 40
